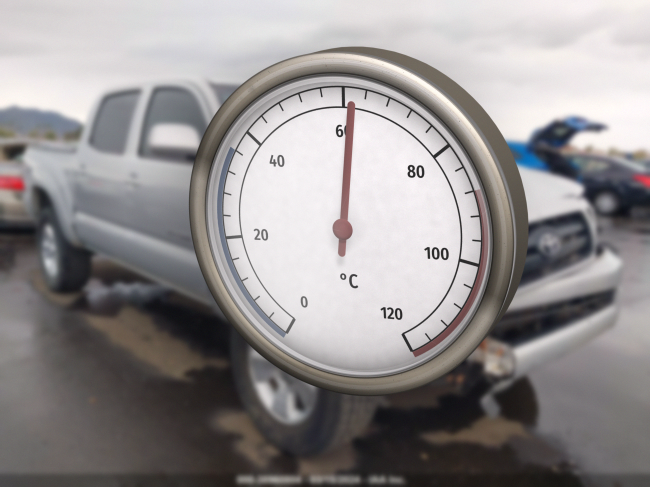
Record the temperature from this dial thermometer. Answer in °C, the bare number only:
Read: 62
